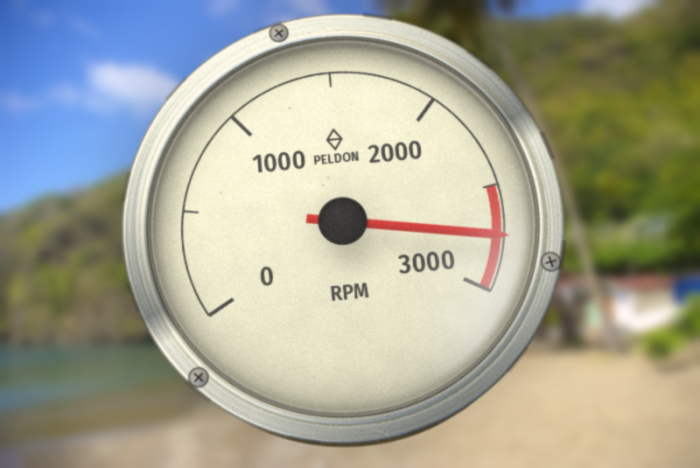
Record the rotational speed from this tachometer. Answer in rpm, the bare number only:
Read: 2750
